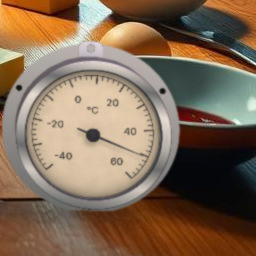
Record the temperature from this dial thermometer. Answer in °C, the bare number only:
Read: 50
